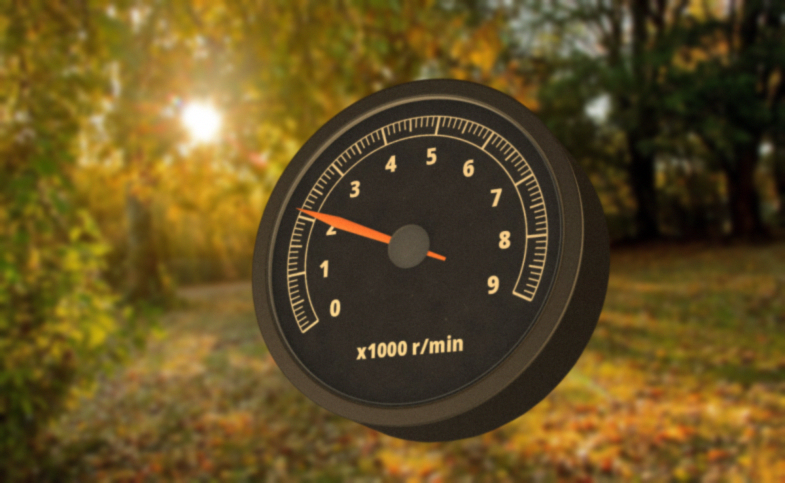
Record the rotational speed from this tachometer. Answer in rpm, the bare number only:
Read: 2100
